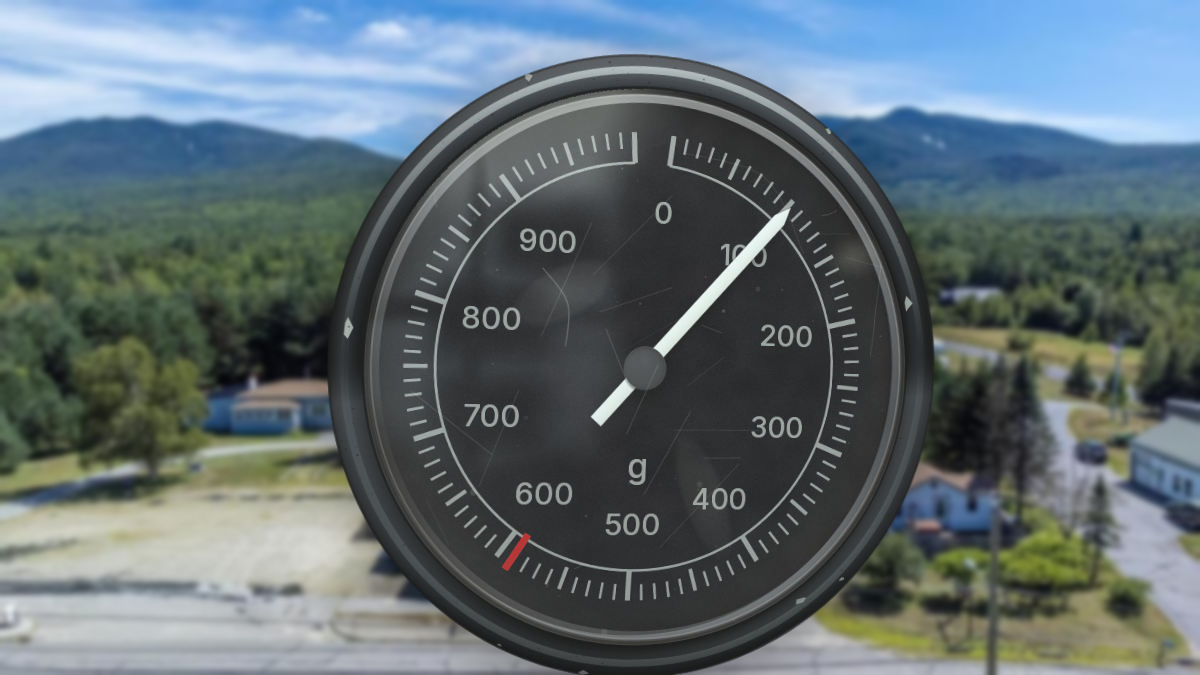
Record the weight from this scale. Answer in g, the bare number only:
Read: 100
